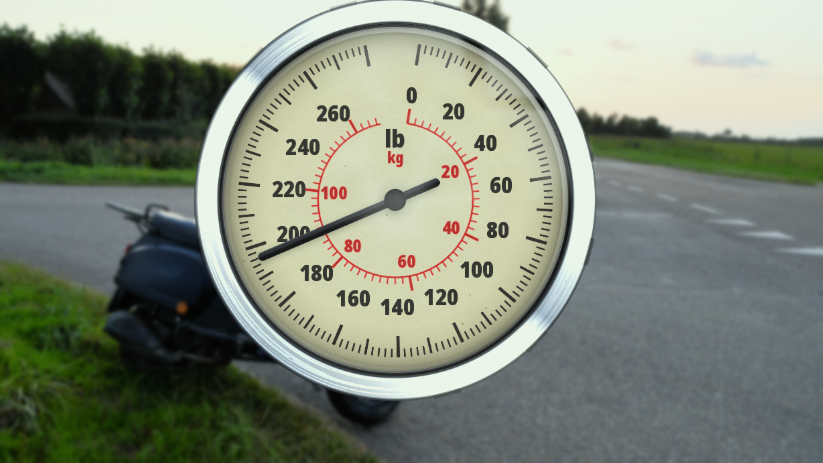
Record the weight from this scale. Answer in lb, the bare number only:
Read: 196
